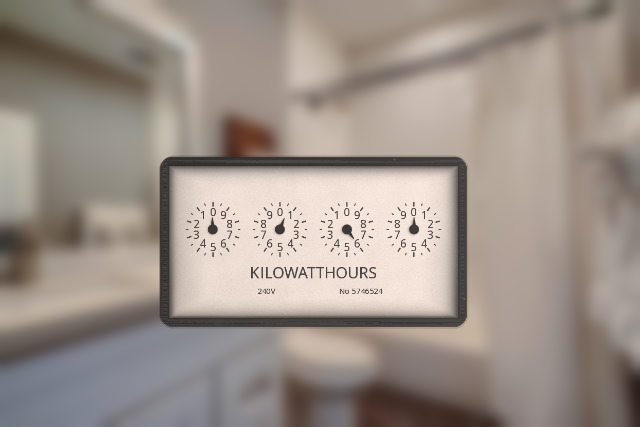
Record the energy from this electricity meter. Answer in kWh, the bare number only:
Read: 60
